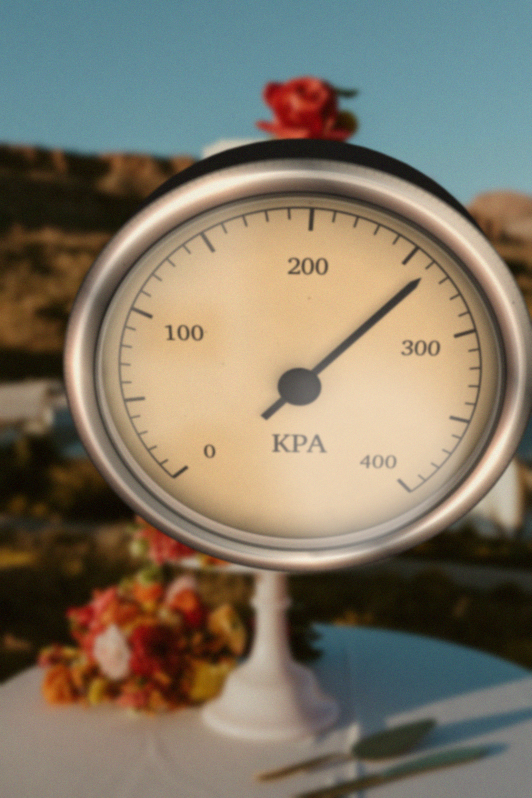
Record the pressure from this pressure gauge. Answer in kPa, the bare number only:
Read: 260
